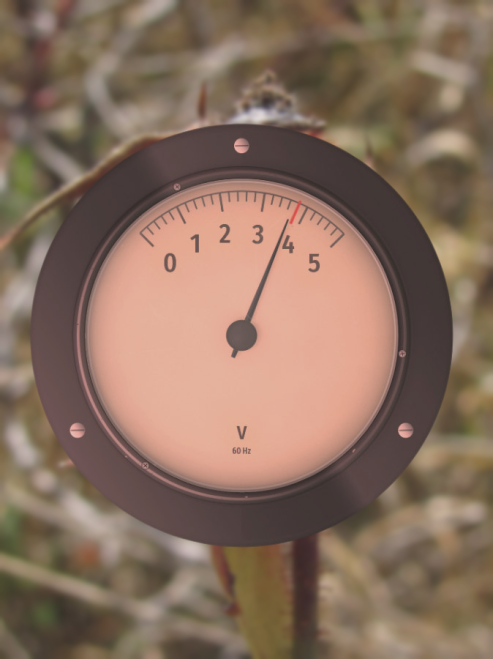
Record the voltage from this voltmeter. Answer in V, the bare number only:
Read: 3.7
